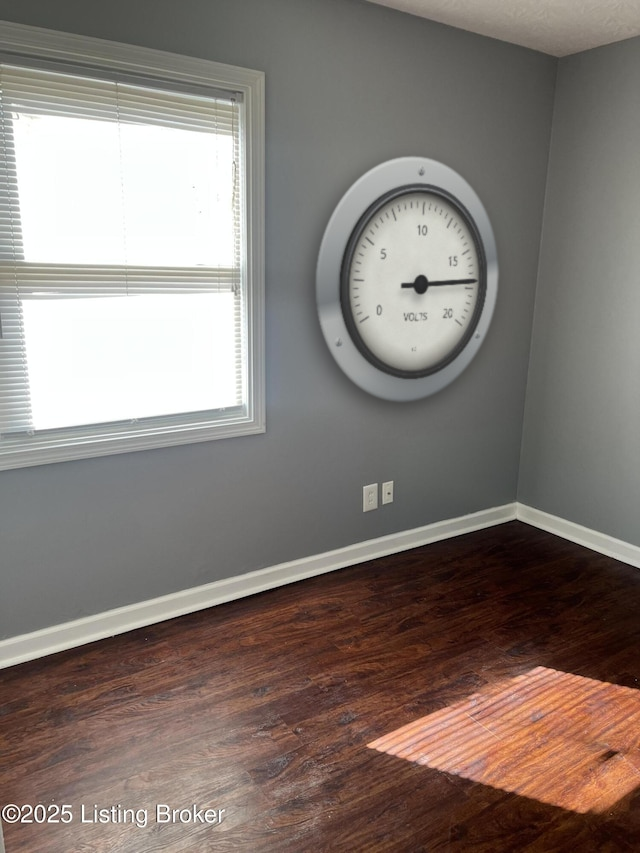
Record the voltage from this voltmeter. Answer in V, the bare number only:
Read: 17
